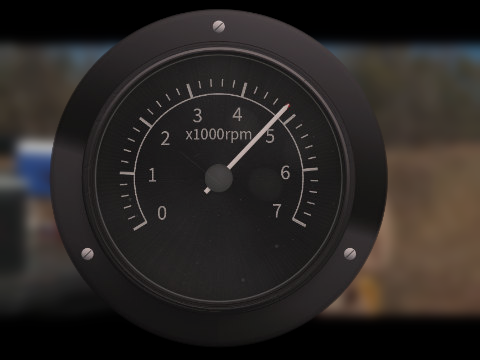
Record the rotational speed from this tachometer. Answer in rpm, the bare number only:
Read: 4800
